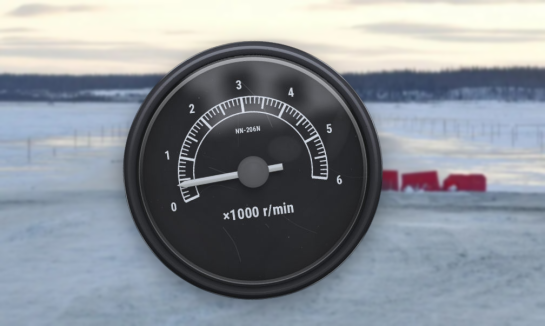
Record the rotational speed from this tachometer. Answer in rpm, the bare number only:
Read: 400
